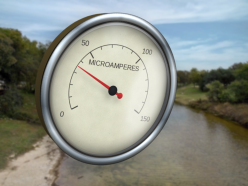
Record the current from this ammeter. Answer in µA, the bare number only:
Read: 35
